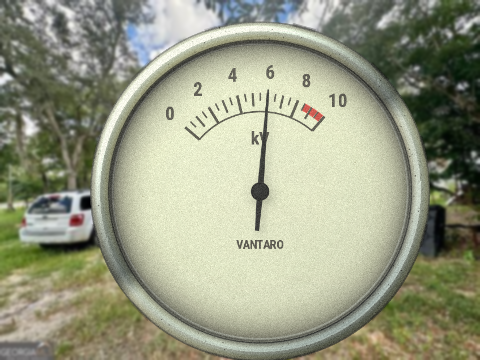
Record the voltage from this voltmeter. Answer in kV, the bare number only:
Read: 6
